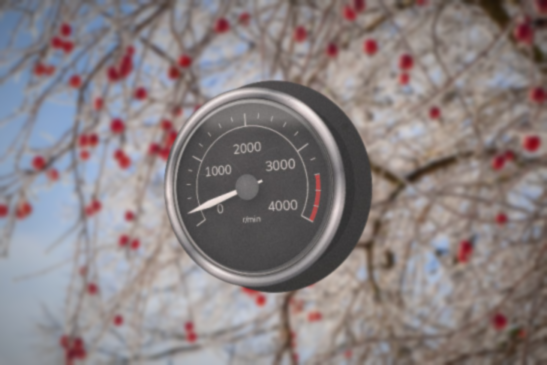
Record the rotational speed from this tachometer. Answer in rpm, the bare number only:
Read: 200
